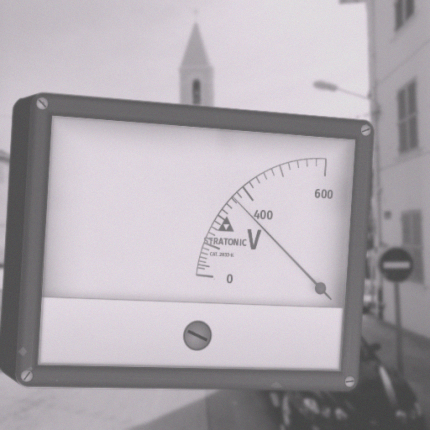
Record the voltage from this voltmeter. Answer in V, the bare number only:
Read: 360
